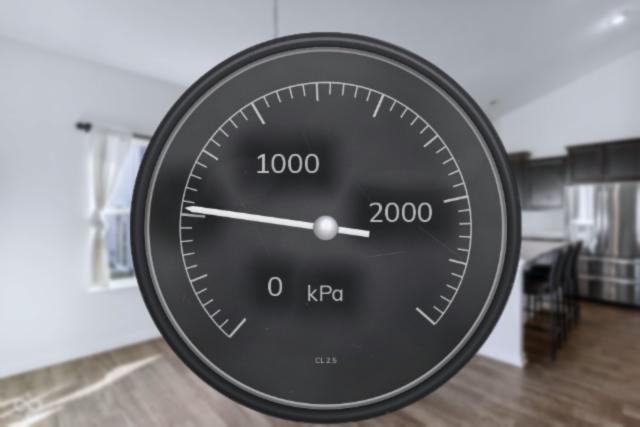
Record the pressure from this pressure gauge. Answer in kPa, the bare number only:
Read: 525
